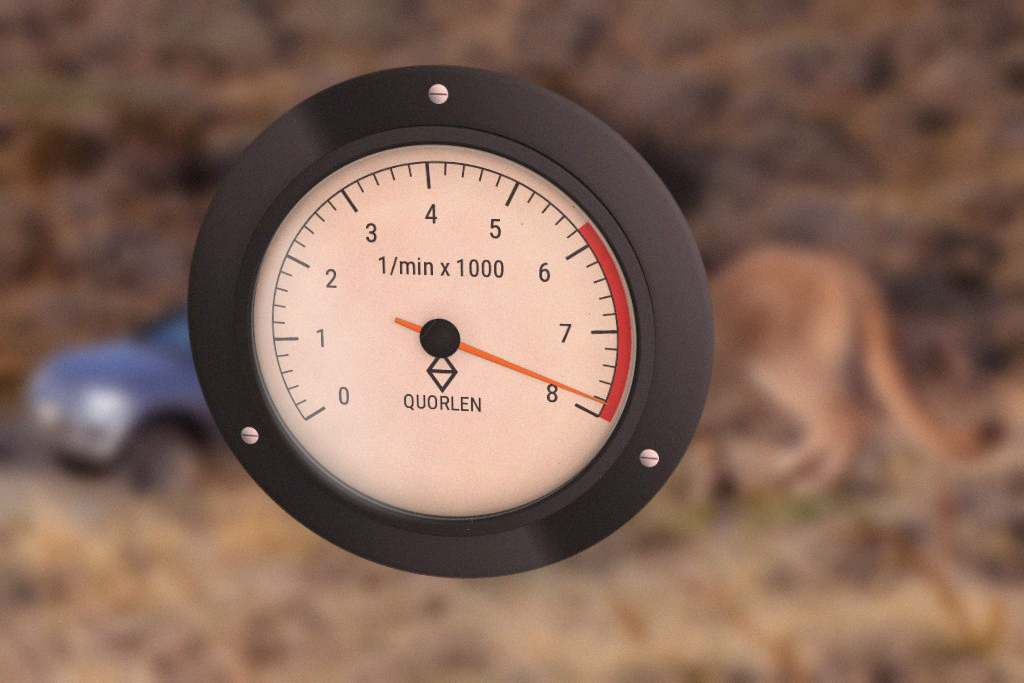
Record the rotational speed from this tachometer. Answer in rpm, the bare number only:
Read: 7800
